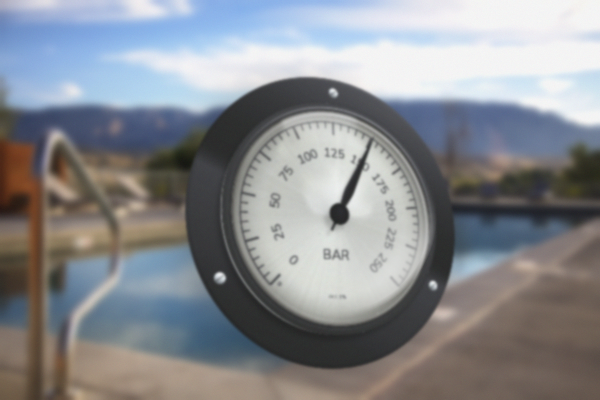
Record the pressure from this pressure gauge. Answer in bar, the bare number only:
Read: 150
